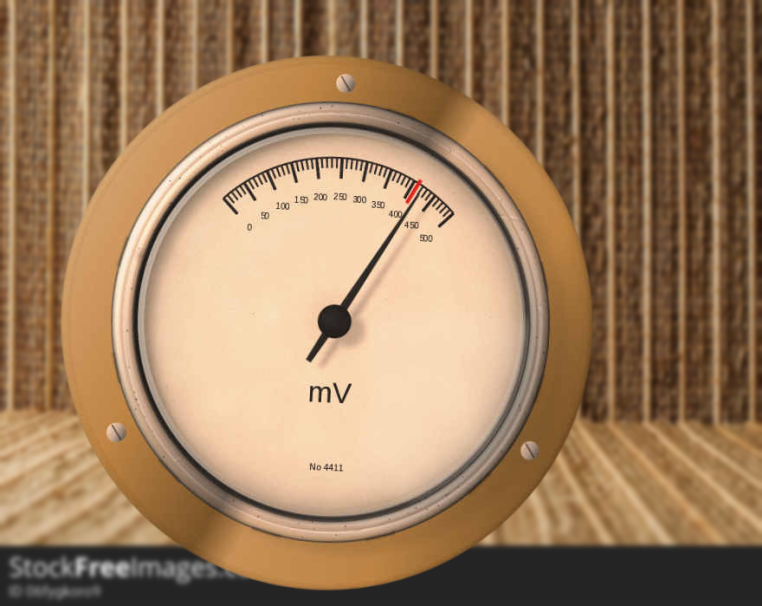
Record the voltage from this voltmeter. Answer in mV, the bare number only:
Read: 420
